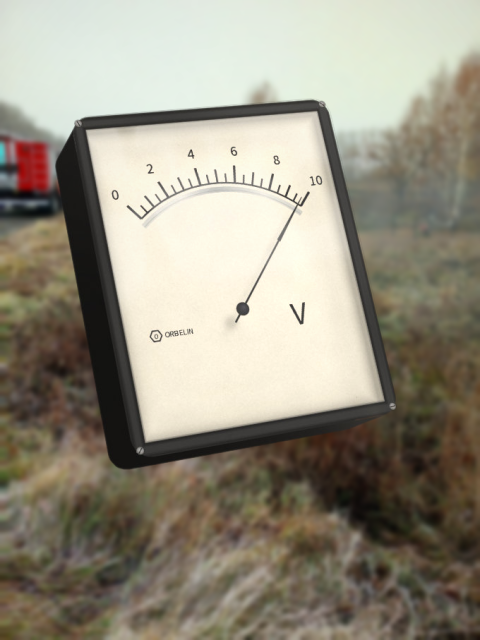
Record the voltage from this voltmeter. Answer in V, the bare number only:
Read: 9.75
